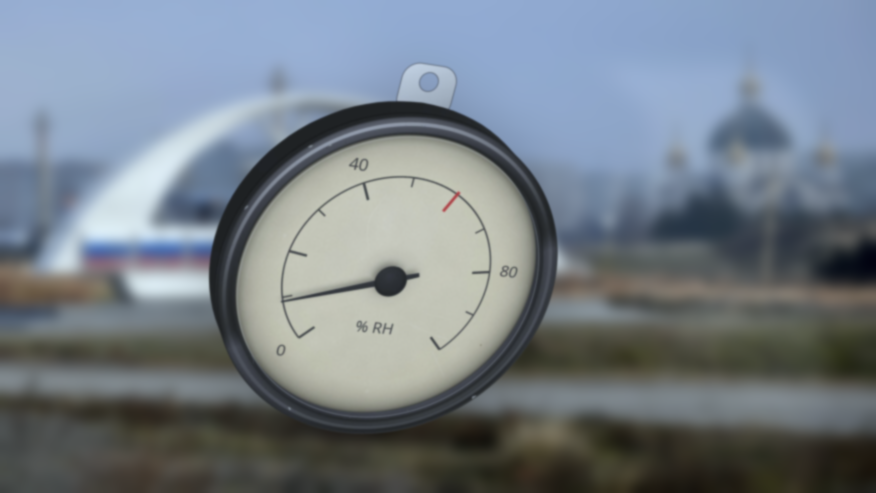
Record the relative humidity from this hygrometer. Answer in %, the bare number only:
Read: 10
